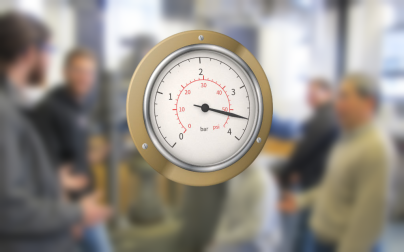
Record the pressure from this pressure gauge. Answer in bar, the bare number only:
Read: 3.6
